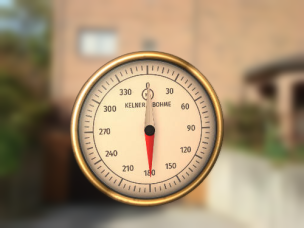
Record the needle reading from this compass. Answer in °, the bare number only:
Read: 180
